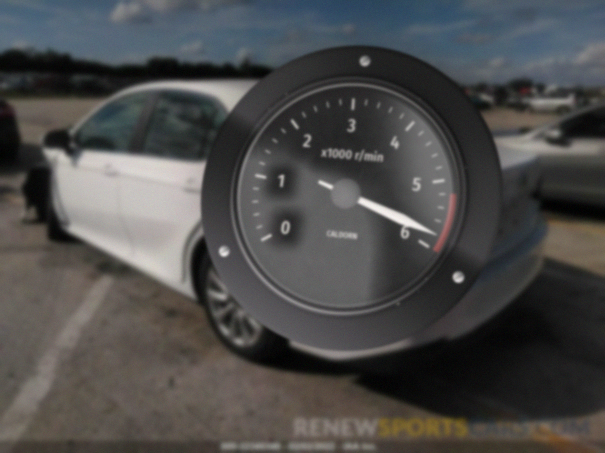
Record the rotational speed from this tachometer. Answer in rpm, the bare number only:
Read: 5800
